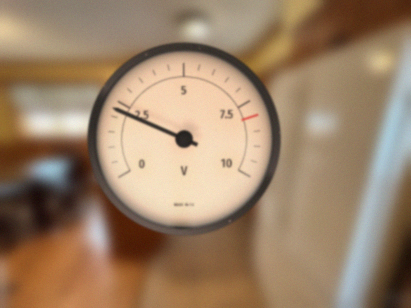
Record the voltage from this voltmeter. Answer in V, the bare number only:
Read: 2.25
